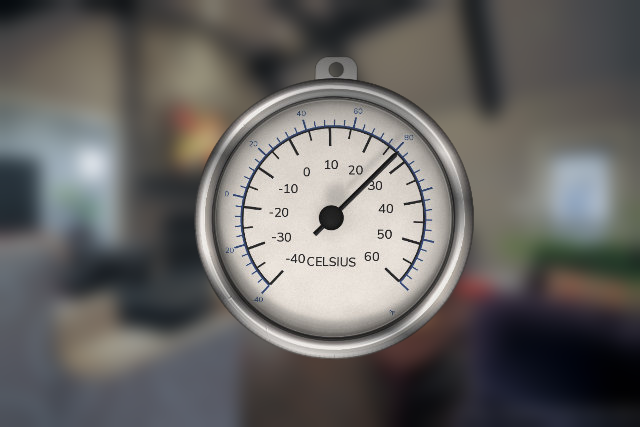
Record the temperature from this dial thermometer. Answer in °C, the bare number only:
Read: 27.5
